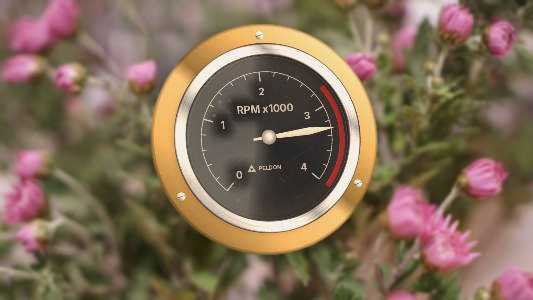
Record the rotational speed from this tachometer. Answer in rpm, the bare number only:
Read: 3300
